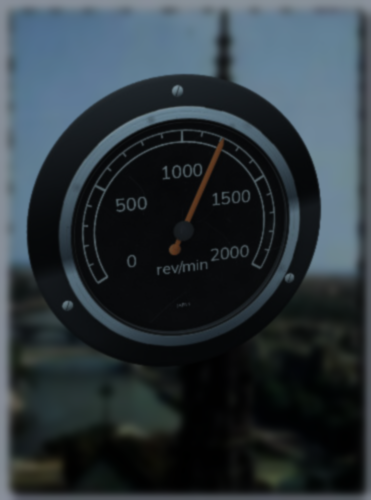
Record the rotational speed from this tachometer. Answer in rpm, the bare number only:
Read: 1200
